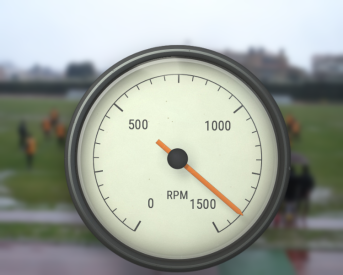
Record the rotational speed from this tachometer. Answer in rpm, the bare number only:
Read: 1400
